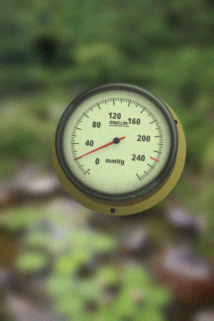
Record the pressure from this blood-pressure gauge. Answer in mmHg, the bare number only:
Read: 20
